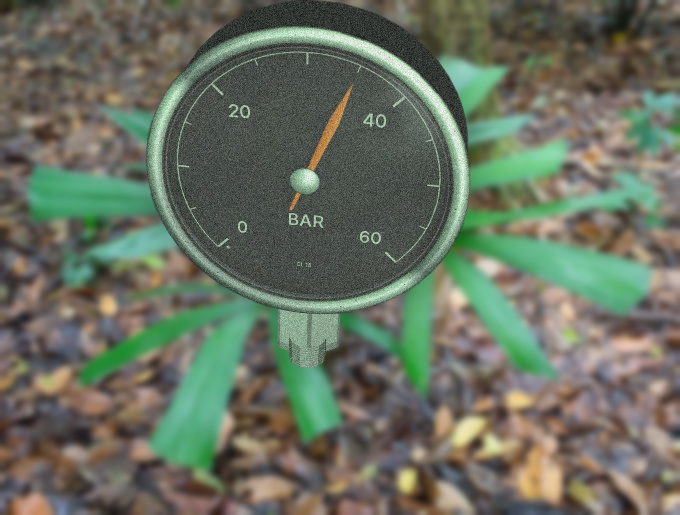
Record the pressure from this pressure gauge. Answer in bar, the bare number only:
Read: 35
